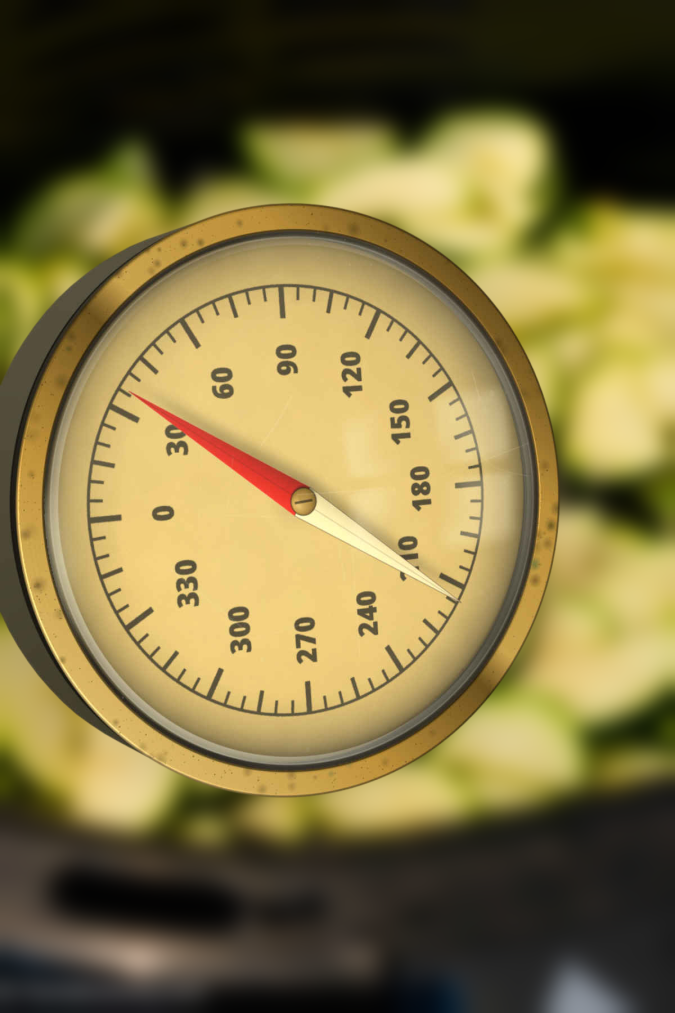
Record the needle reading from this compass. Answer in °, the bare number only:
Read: 35
